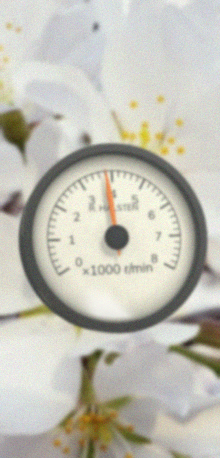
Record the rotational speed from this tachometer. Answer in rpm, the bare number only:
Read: 3800
